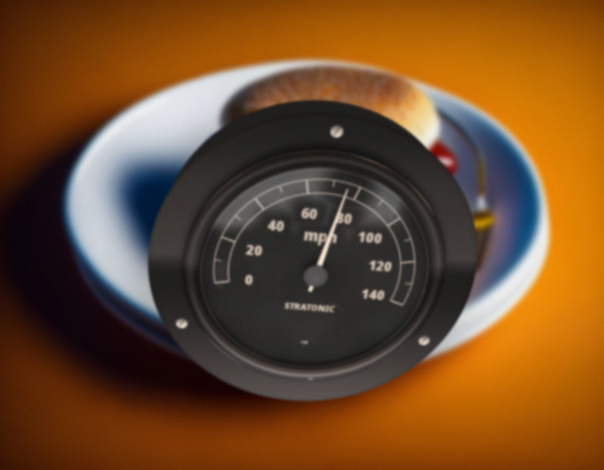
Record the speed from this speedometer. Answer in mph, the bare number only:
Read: 75
